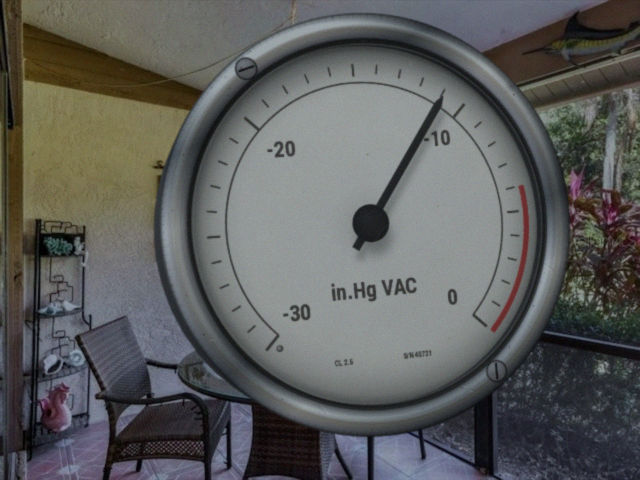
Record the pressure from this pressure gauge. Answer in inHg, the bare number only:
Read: -11
